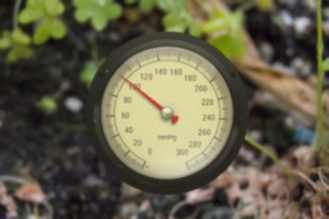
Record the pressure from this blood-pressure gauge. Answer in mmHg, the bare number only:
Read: 100
